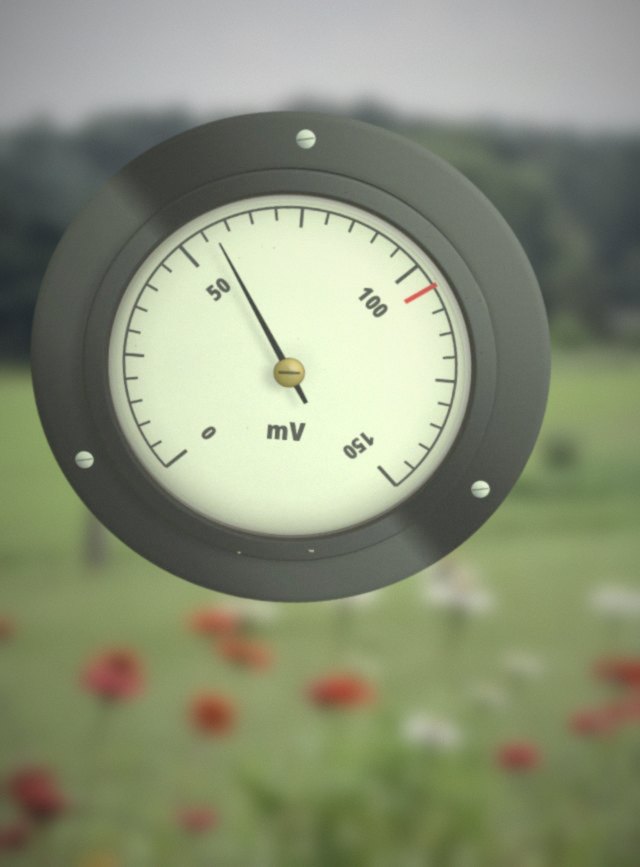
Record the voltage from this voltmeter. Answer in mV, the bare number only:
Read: 57.5
